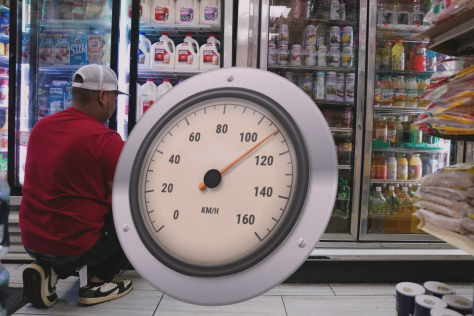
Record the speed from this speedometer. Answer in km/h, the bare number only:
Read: 110
